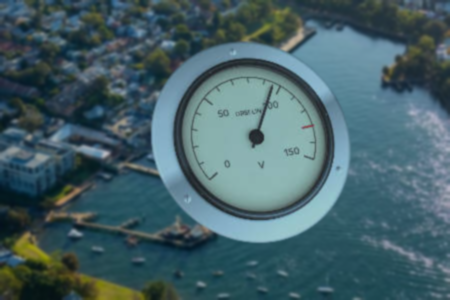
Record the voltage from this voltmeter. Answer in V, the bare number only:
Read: 95
